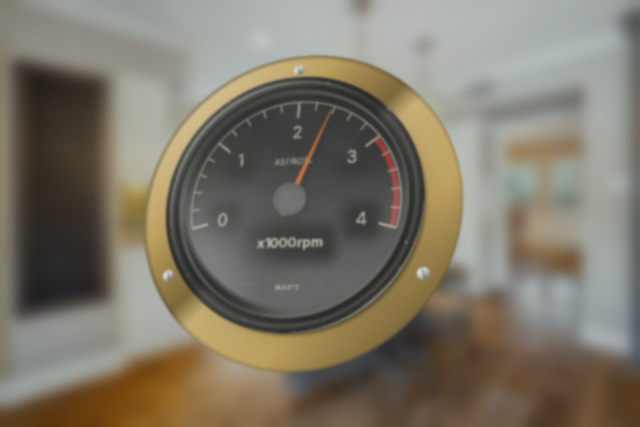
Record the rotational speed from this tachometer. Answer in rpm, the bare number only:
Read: 2400
